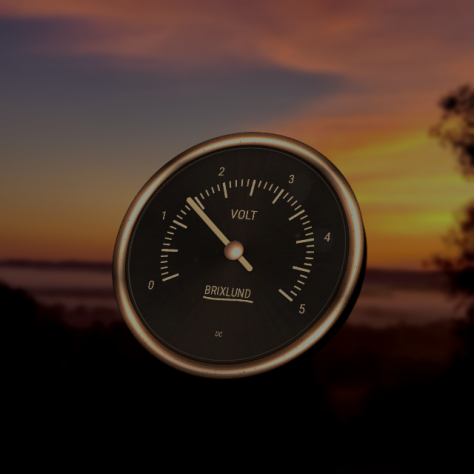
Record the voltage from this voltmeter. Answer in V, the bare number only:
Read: 1.4
